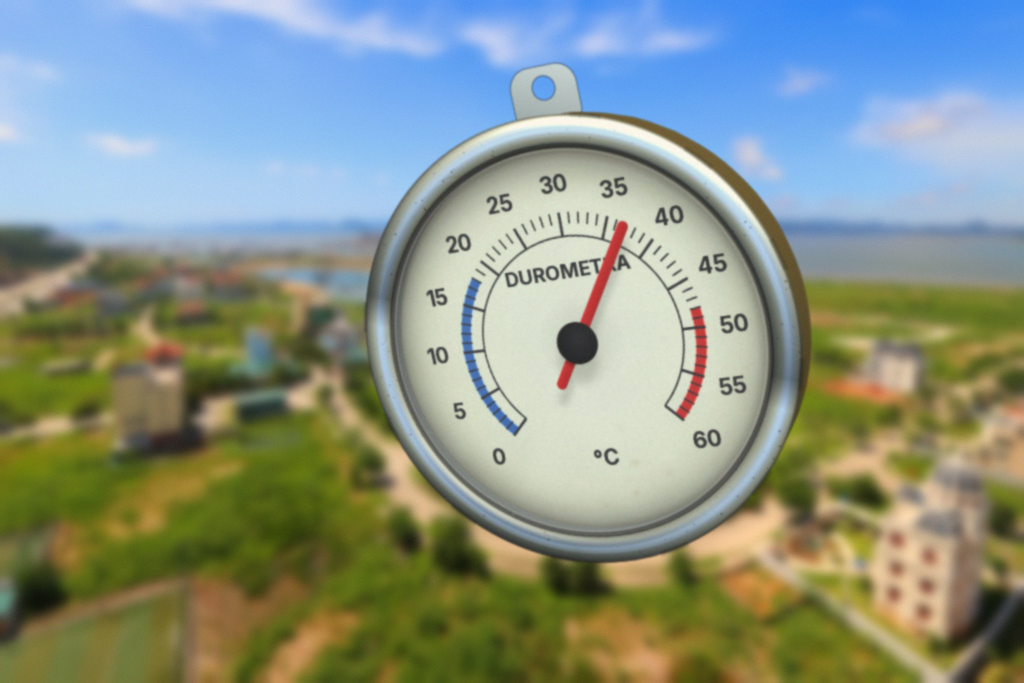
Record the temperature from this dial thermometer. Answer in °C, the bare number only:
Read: 37
